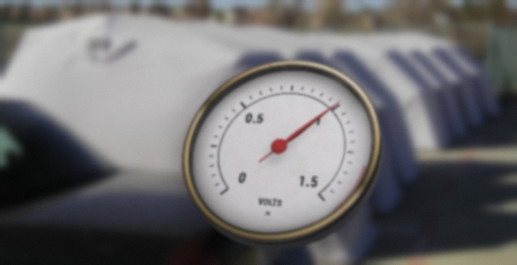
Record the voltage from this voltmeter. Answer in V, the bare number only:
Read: 1
